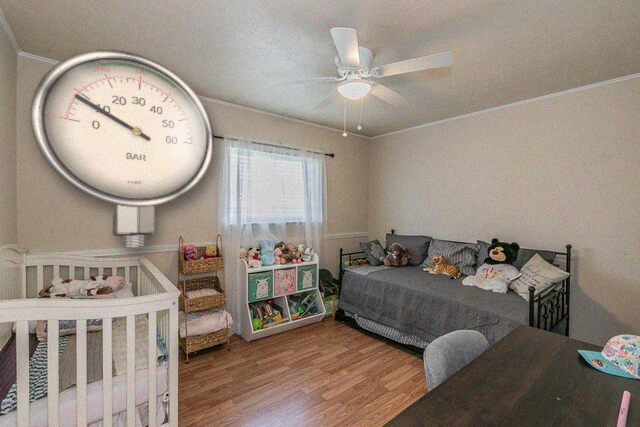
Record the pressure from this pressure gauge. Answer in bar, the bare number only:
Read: 8
